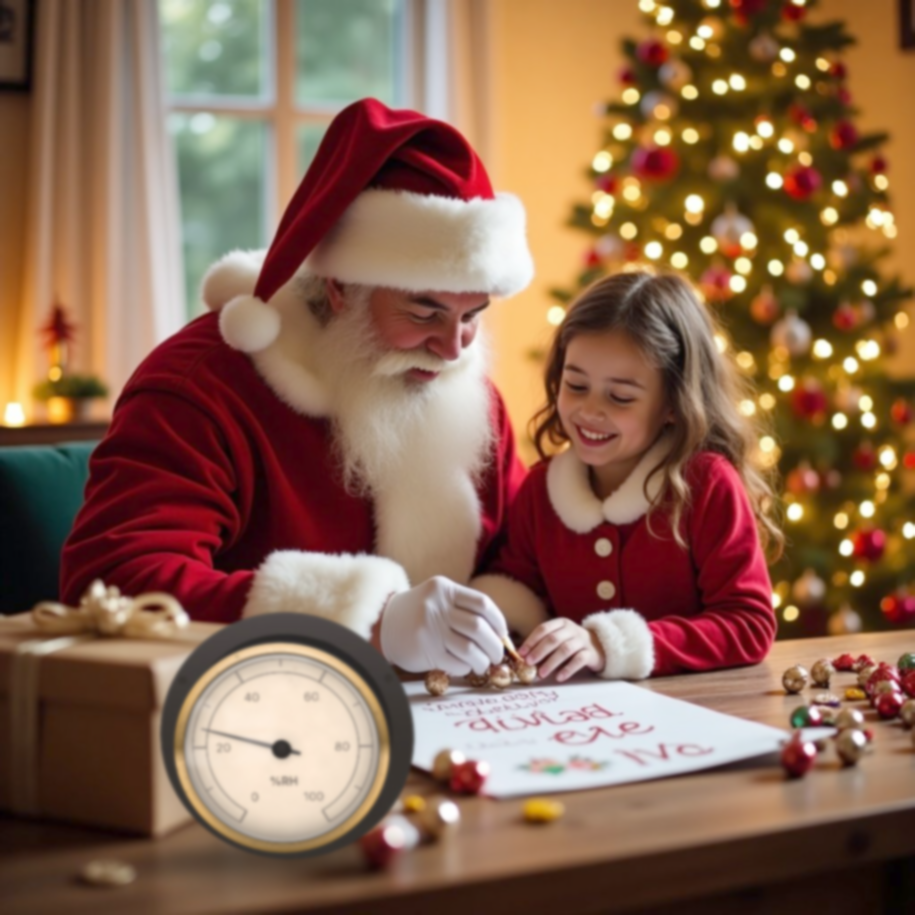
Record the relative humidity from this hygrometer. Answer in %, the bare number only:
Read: 25
